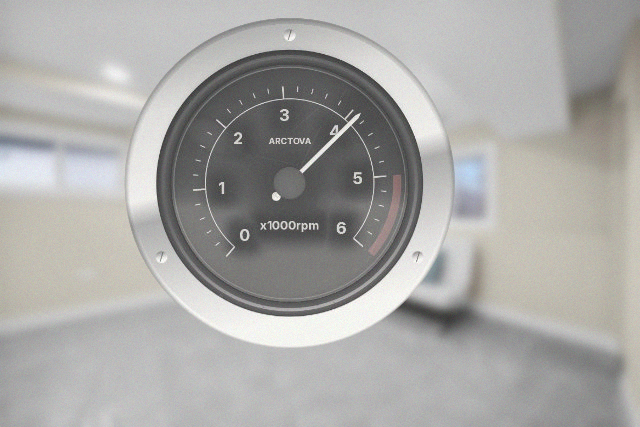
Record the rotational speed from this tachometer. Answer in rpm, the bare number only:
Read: 4100
